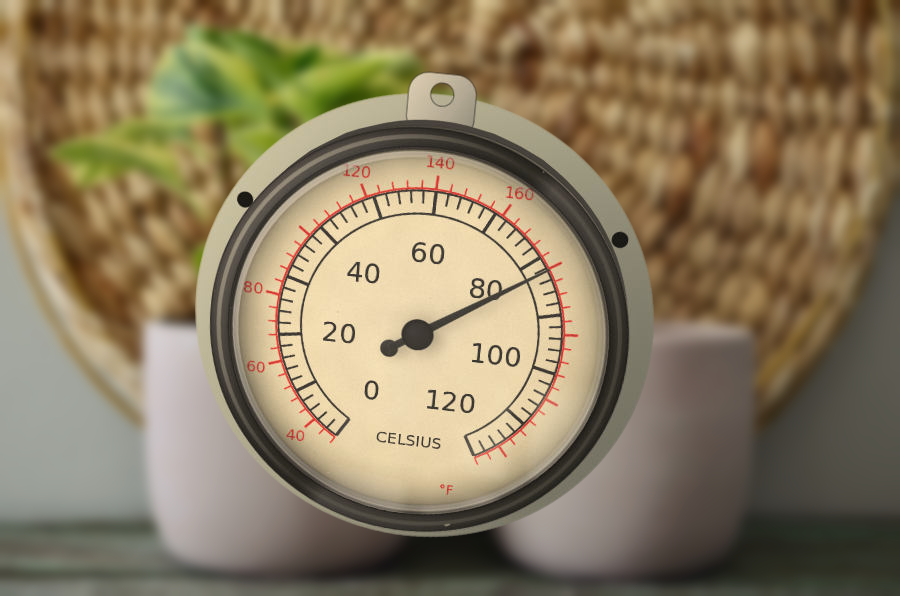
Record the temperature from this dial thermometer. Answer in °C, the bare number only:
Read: 82
